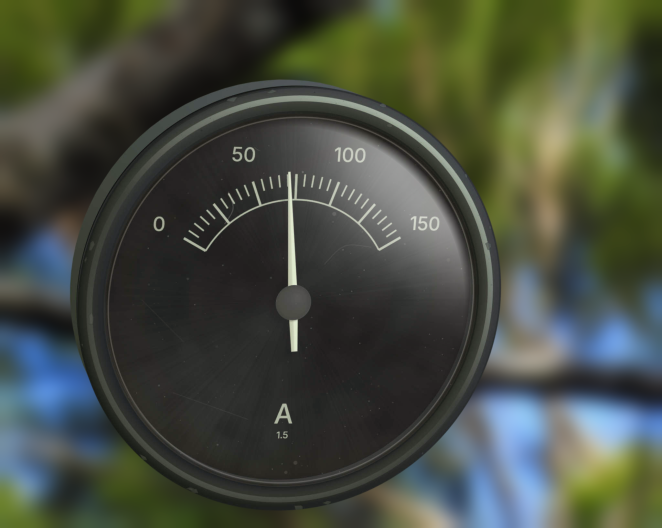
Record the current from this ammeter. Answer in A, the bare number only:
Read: 70
